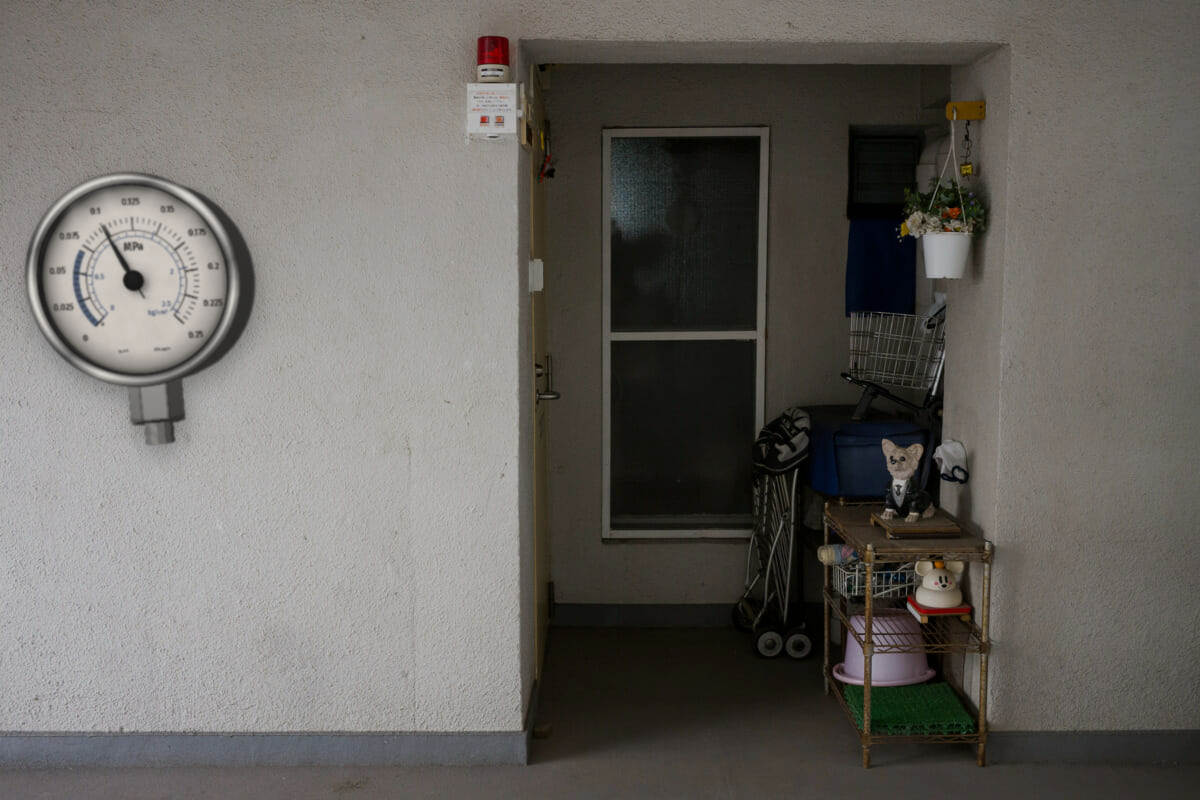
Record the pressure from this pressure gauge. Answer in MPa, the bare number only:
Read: 0.1
